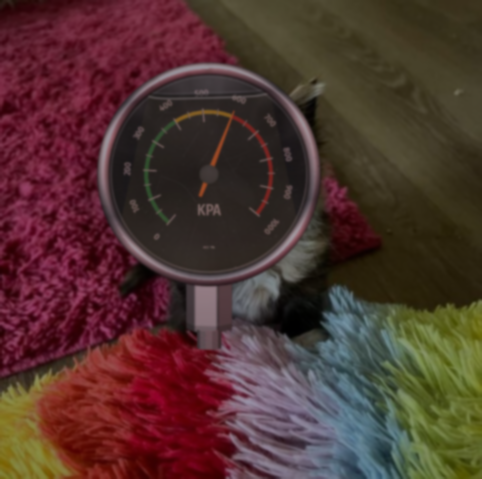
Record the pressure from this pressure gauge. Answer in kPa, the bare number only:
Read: 600
